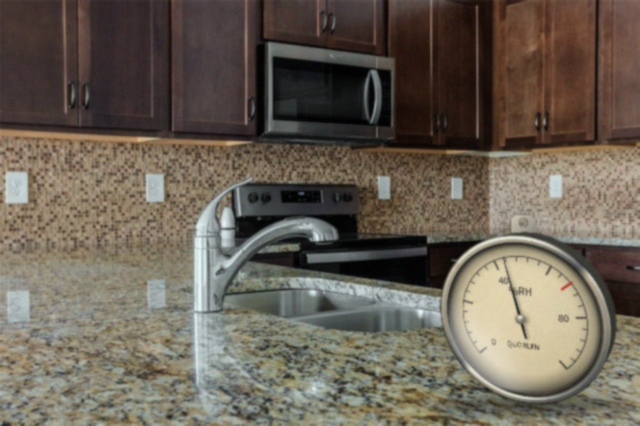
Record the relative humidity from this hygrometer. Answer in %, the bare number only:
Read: 44
